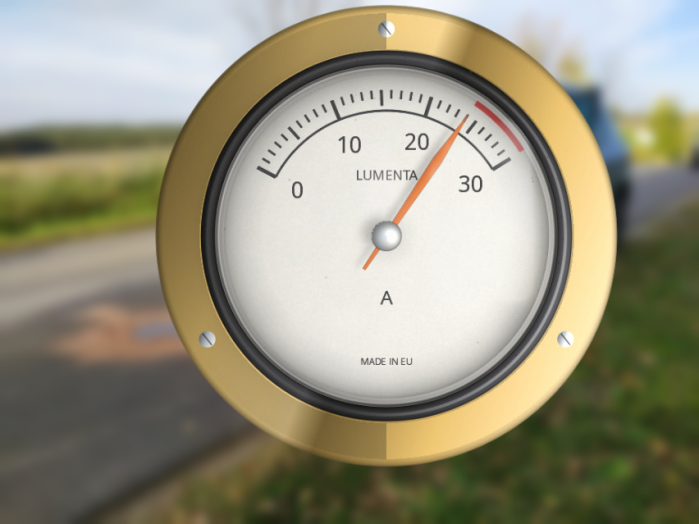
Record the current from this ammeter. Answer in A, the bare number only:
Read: 24
